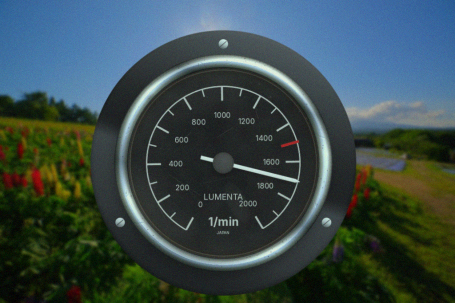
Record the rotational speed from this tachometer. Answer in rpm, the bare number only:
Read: 1700
